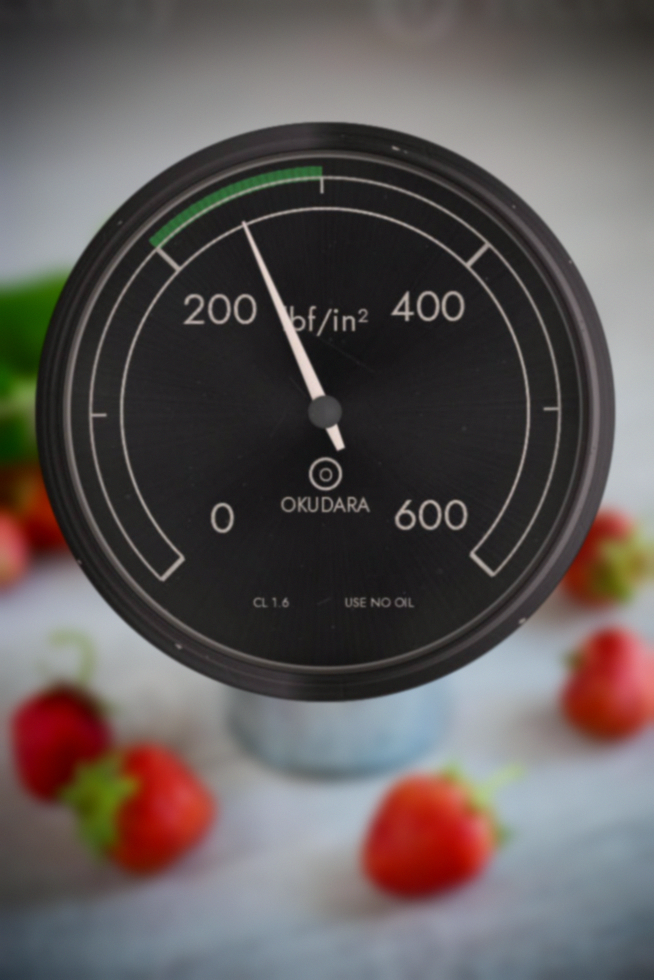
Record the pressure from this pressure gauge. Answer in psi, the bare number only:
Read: 250
